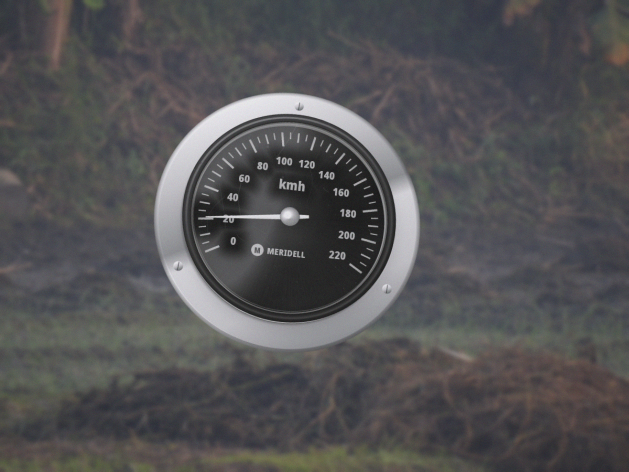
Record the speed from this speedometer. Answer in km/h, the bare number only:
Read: 20
